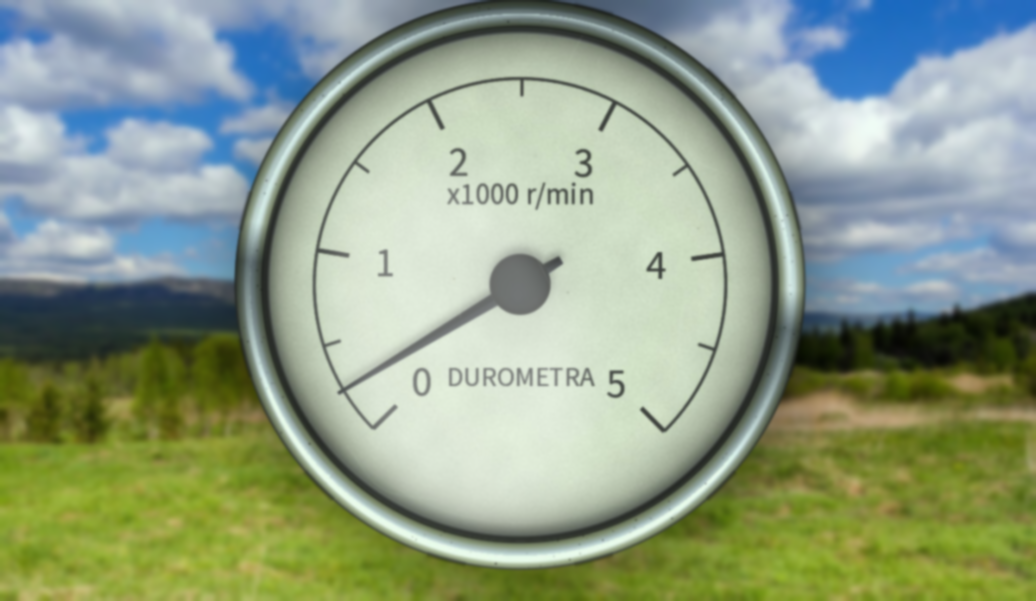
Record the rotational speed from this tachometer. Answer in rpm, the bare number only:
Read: 250
